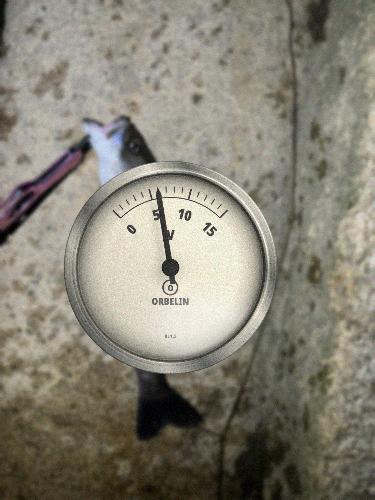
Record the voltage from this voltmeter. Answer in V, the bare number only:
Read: 6
